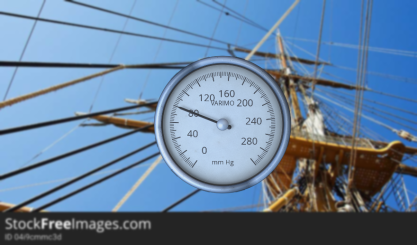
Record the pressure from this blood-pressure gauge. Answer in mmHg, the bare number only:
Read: 80
